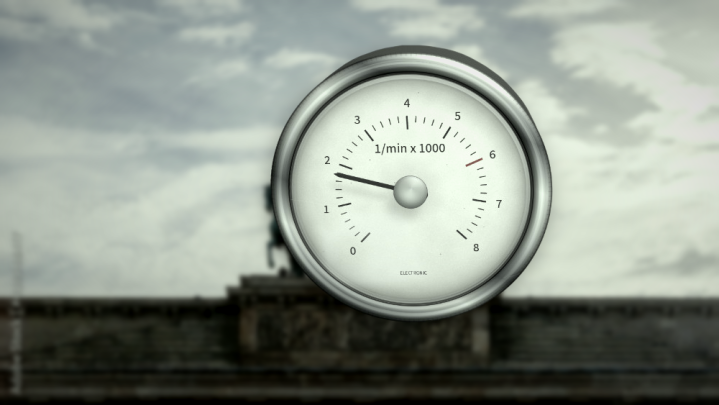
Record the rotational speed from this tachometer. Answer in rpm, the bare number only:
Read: 1800
